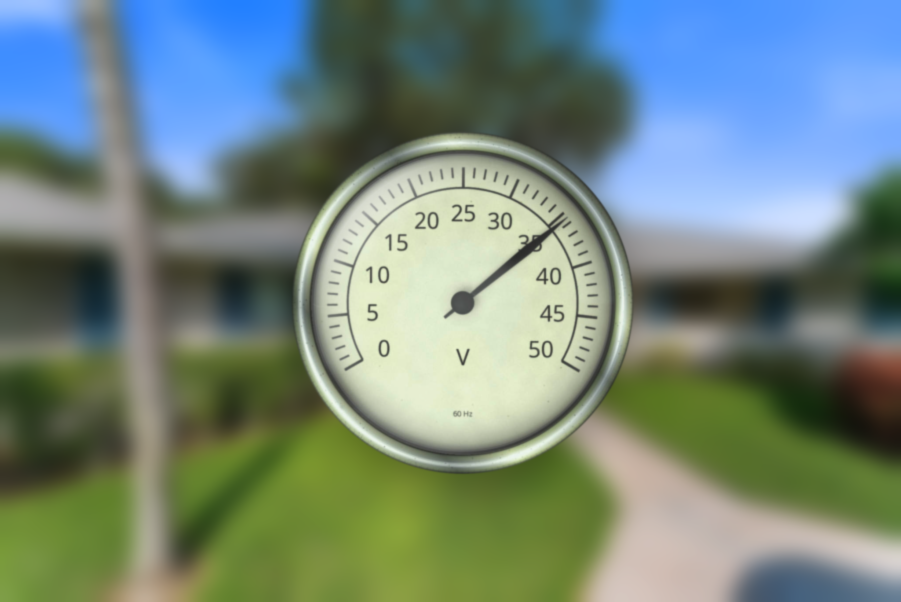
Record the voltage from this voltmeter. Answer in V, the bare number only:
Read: 35.5
